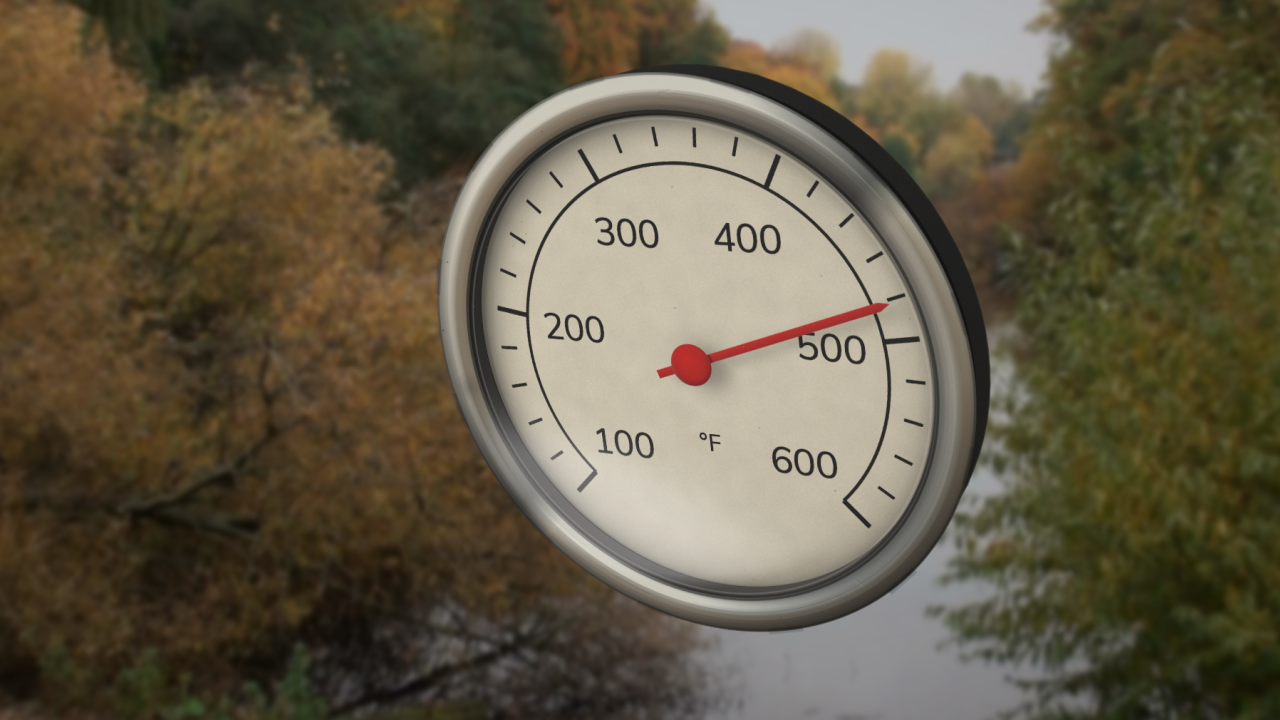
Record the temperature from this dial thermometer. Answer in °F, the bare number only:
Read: 480
